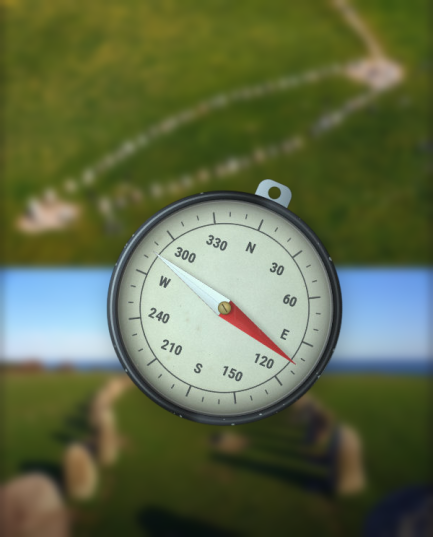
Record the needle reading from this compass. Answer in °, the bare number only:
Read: 105
